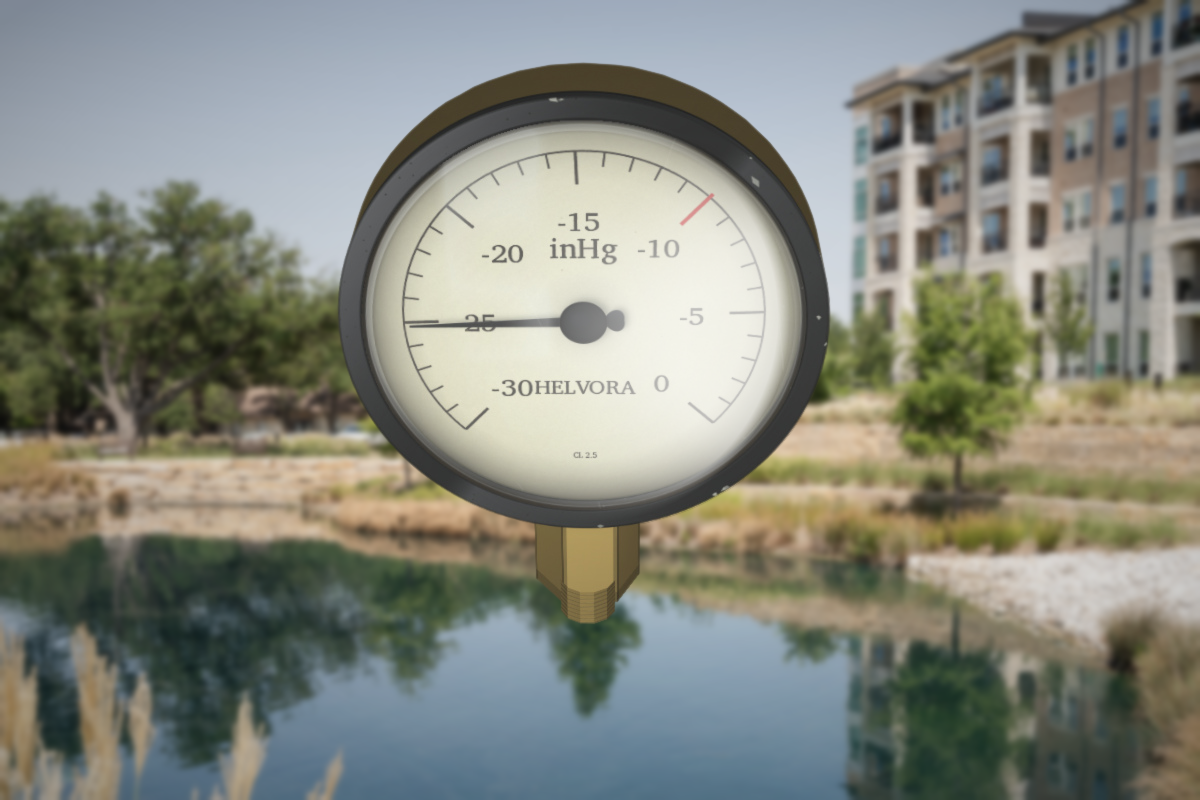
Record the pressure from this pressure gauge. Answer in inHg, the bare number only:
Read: -25
